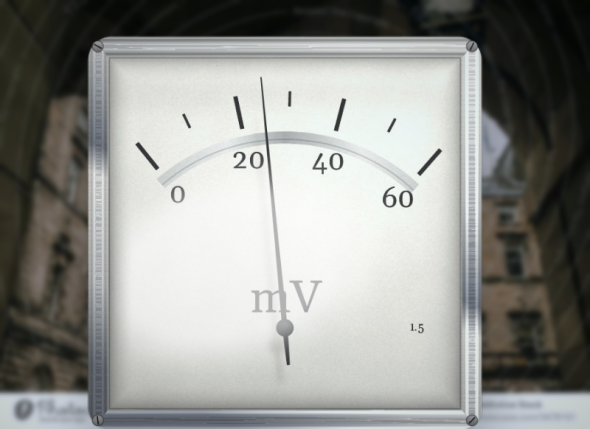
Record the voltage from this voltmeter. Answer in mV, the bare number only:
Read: 25
